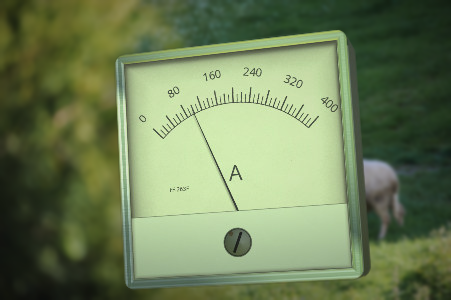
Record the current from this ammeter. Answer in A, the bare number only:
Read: 100
